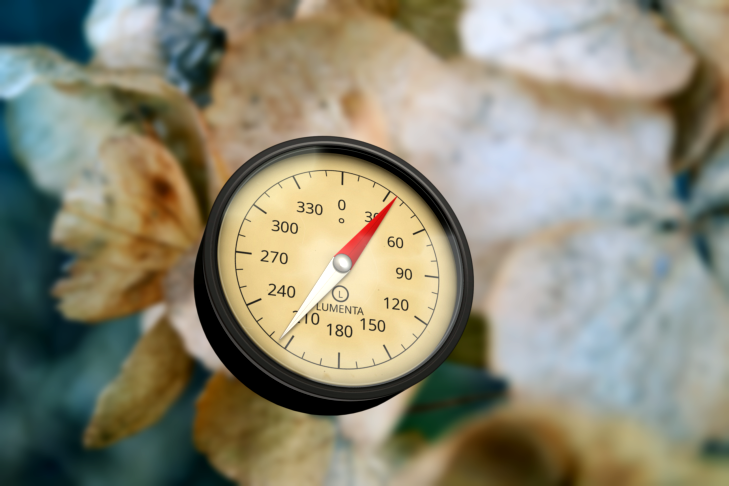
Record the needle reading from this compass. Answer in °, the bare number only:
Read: 35
